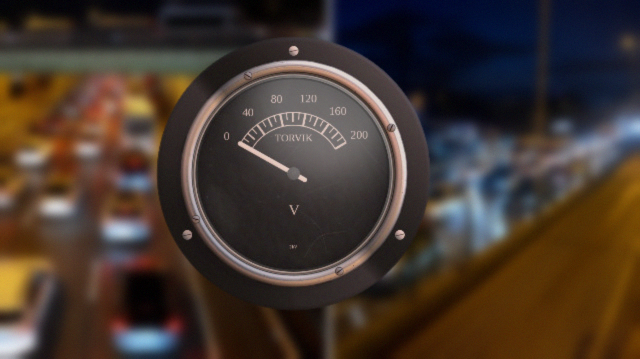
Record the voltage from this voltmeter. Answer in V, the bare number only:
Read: 0
